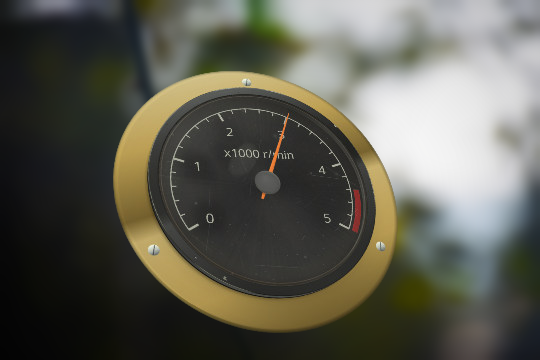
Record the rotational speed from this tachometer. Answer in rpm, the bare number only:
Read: 3000
